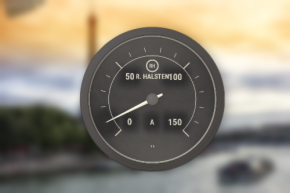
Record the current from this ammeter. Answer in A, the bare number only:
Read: 10
